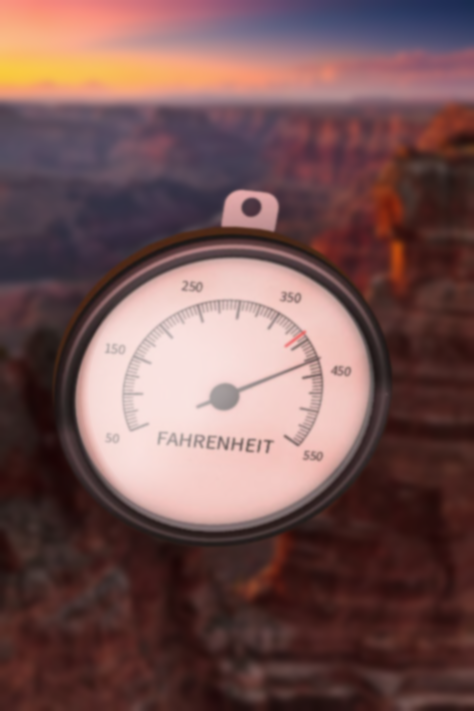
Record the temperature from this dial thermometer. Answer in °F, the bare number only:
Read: 425
